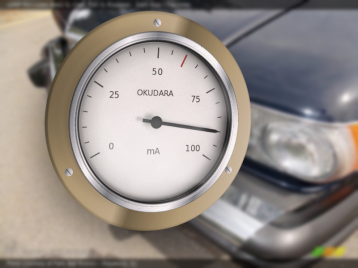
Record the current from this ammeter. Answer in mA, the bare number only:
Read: 90
